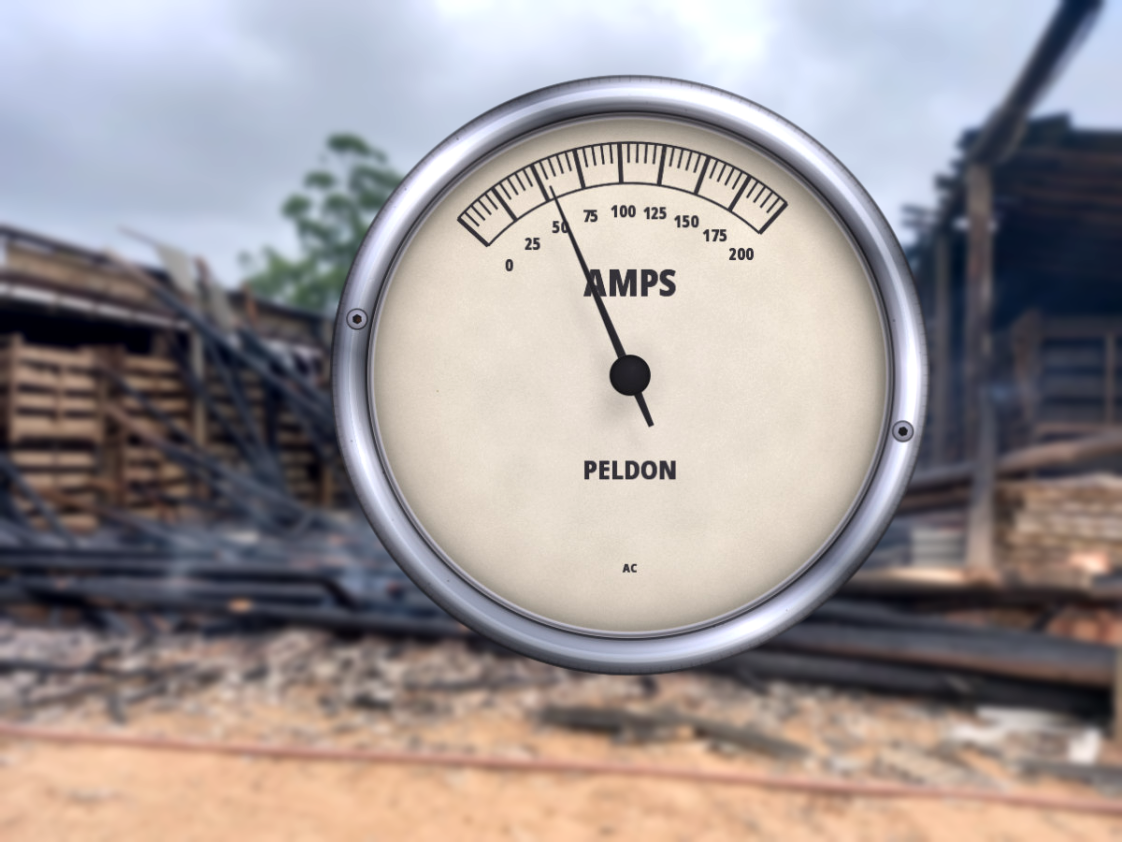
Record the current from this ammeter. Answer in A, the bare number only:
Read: 55
